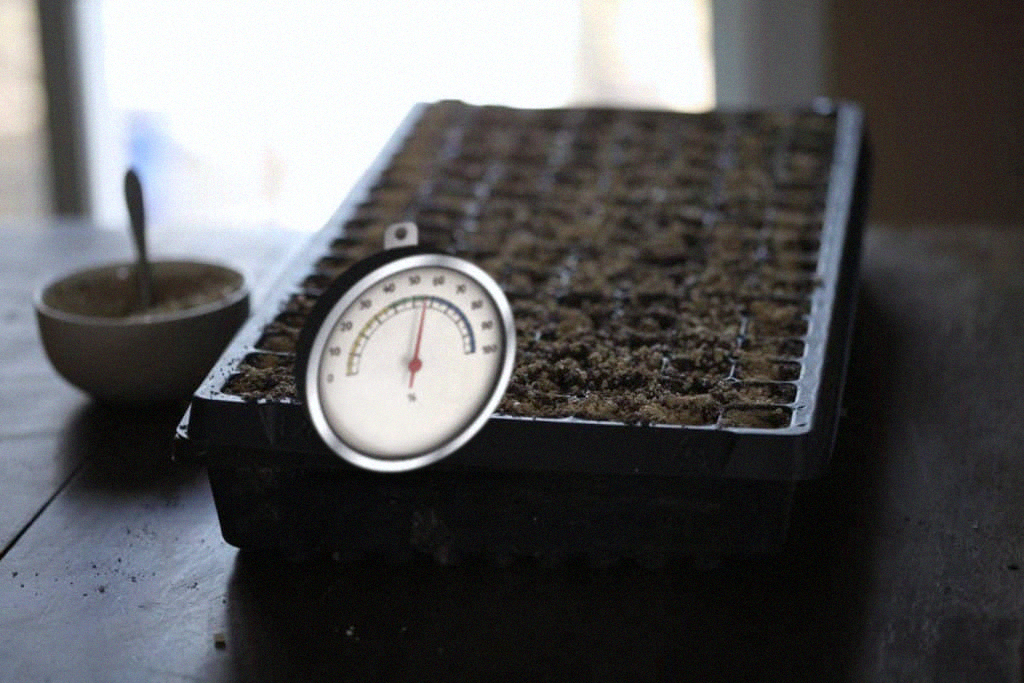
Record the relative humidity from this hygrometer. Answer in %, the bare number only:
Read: 55
